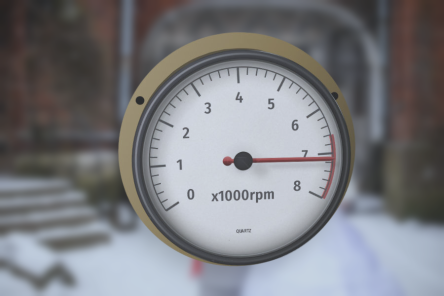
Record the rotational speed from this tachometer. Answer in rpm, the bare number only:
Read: 7100
